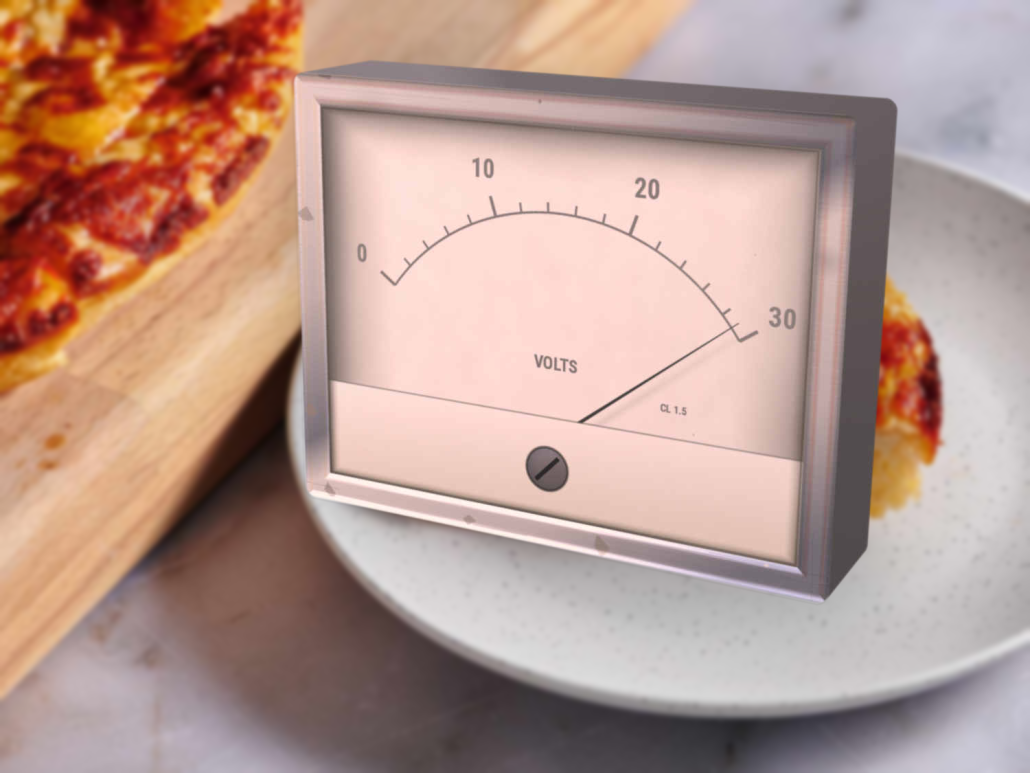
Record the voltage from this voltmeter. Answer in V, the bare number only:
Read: 29
